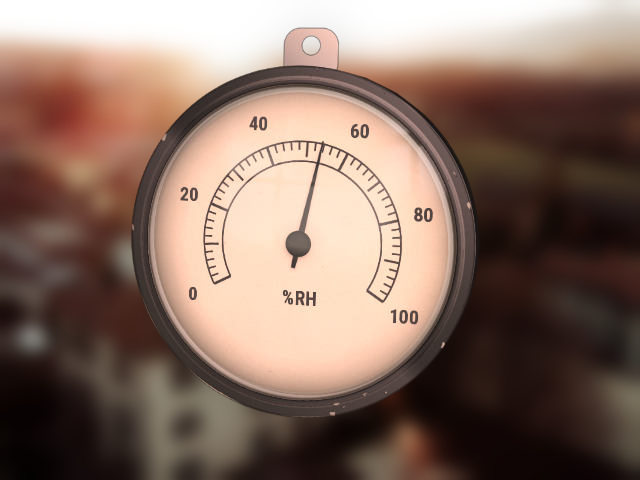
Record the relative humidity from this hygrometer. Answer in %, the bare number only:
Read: 54
